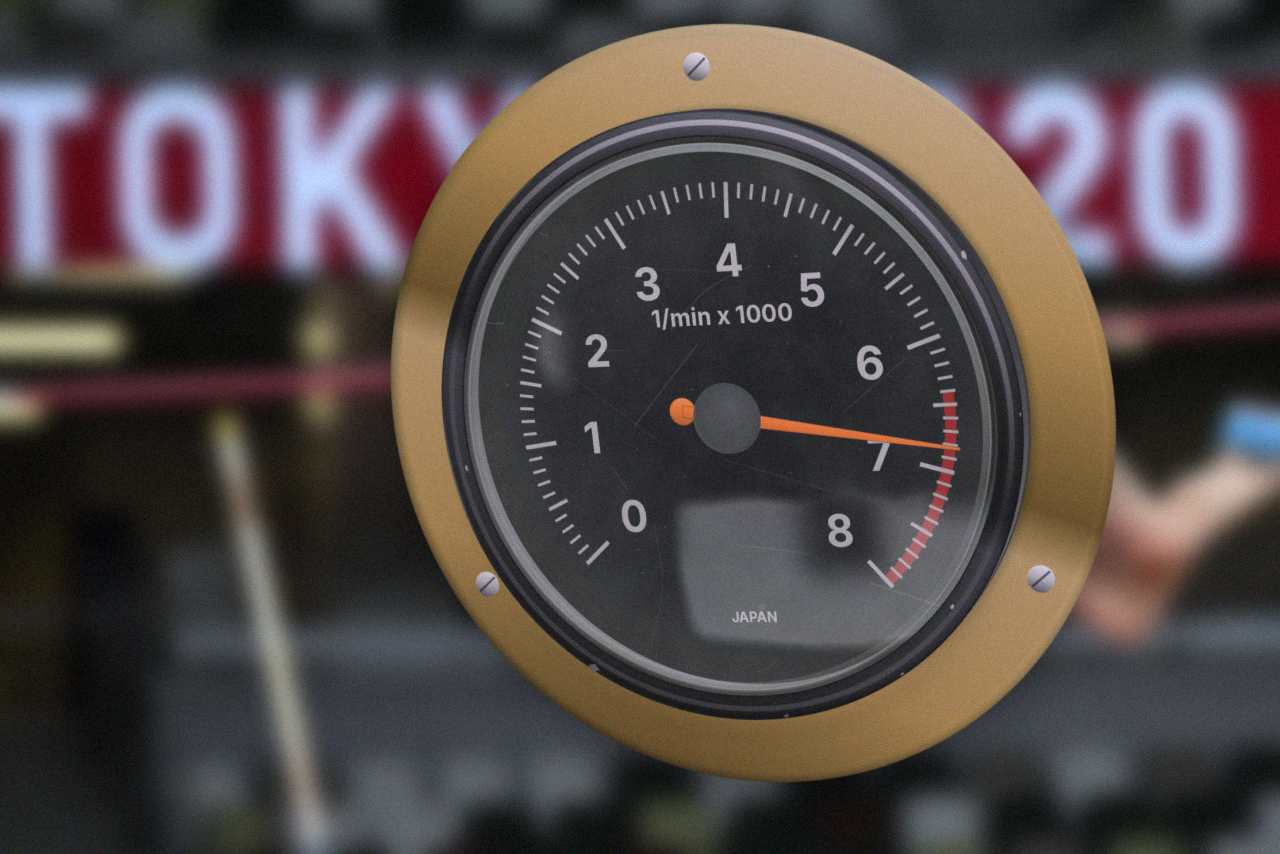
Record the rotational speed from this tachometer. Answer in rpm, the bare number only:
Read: 6800
